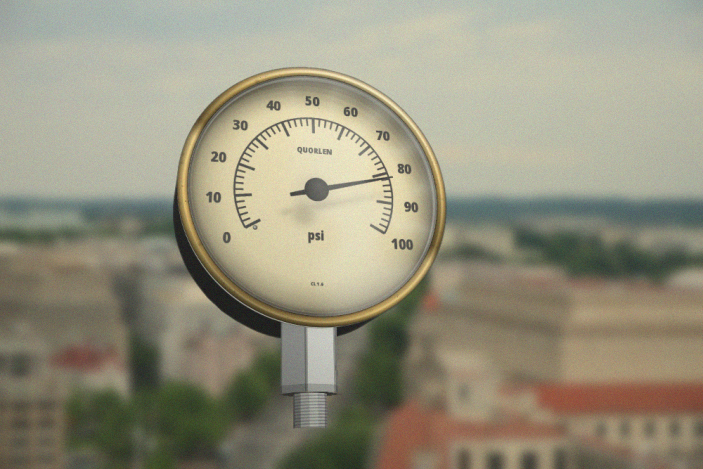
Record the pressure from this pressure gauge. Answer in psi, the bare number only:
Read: 82
